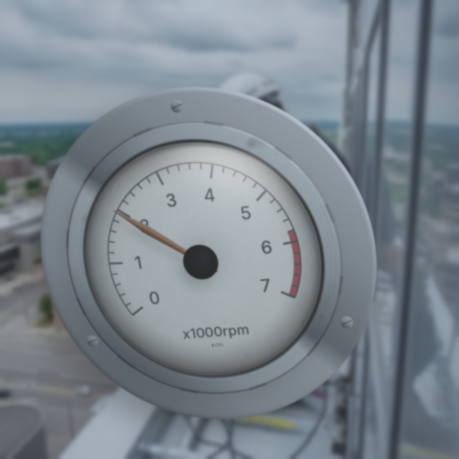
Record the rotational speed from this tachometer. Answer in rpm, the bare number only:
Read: 2000
